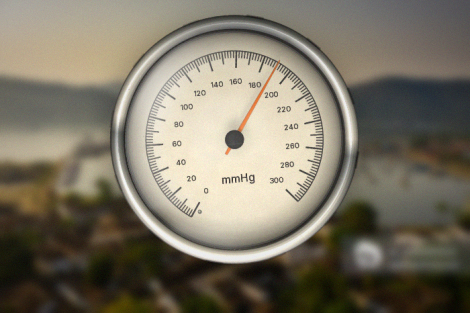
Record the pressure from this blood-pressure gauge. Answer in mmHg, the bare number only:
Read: 190
